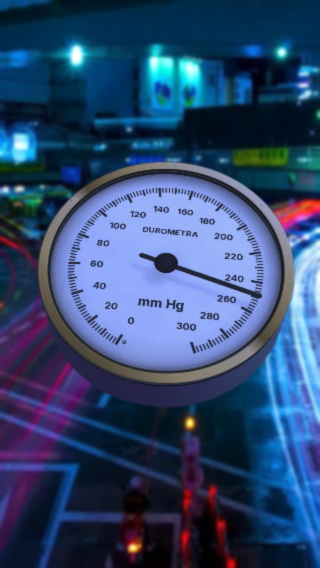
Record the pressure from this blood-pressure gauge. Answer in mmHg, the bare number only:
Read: 250
